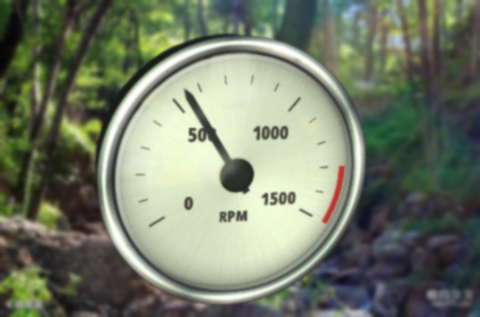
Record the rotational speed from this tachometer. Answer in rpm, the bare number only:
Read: 550
